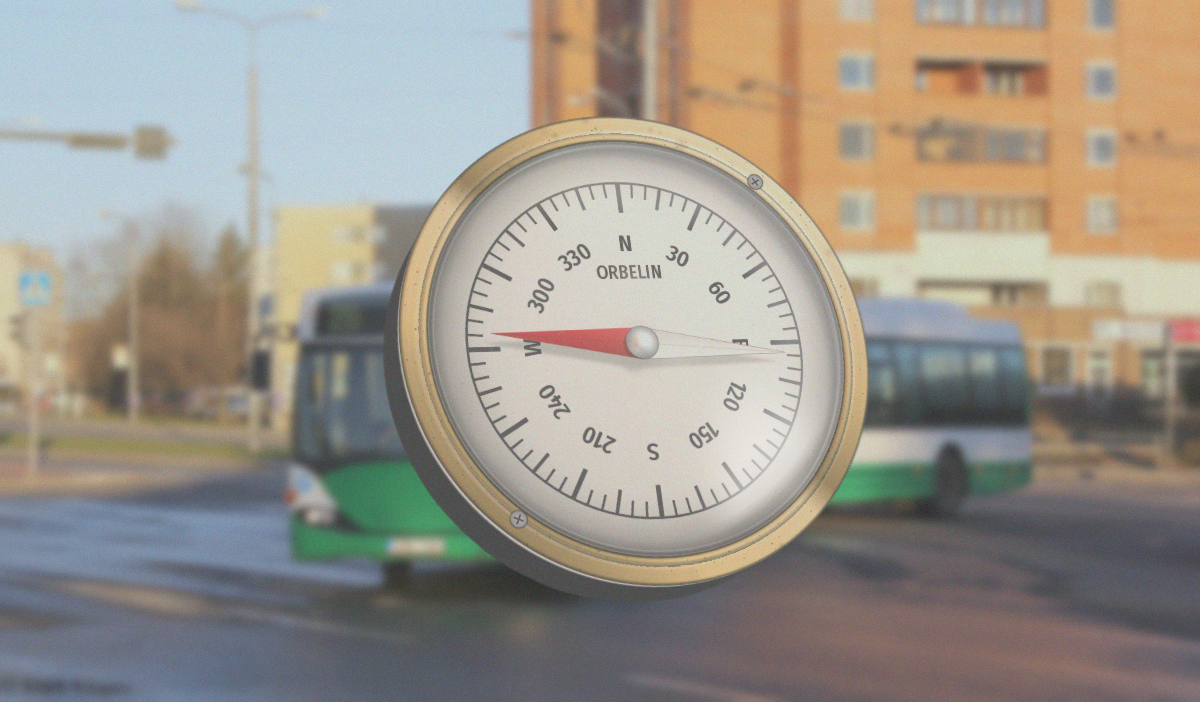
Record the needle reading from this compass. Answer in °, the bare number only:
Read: 275
